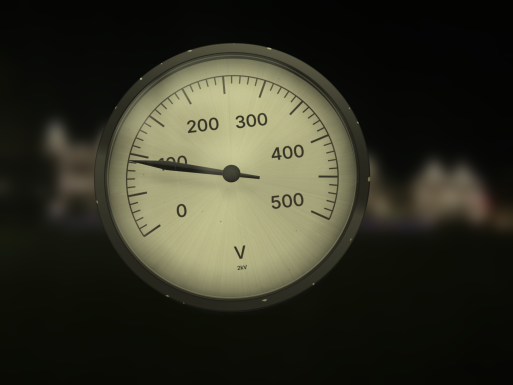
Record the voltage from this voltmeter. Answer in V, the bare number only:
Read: 90
